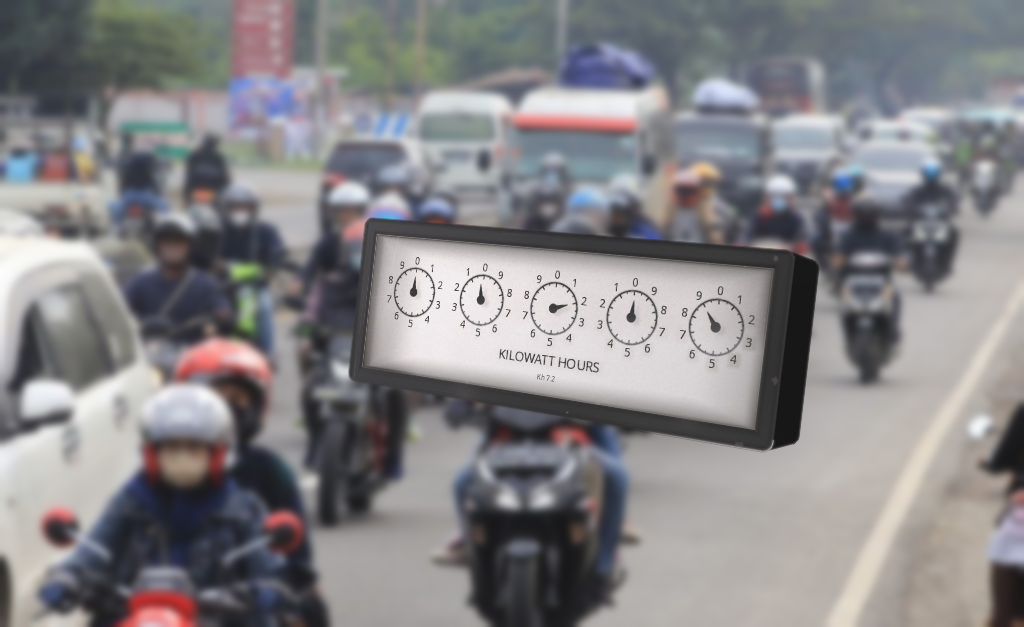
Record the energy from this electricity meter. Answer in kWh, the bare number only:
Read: 199
